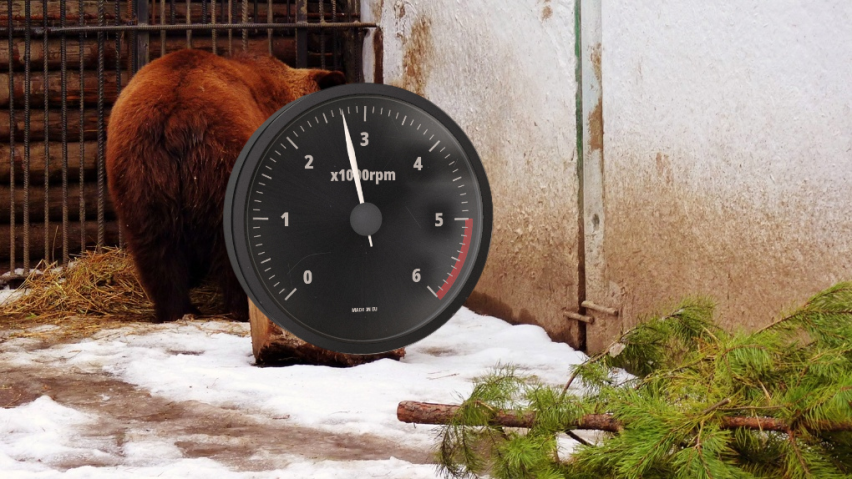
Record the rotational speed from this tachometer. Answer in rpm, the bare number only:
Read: 2700
